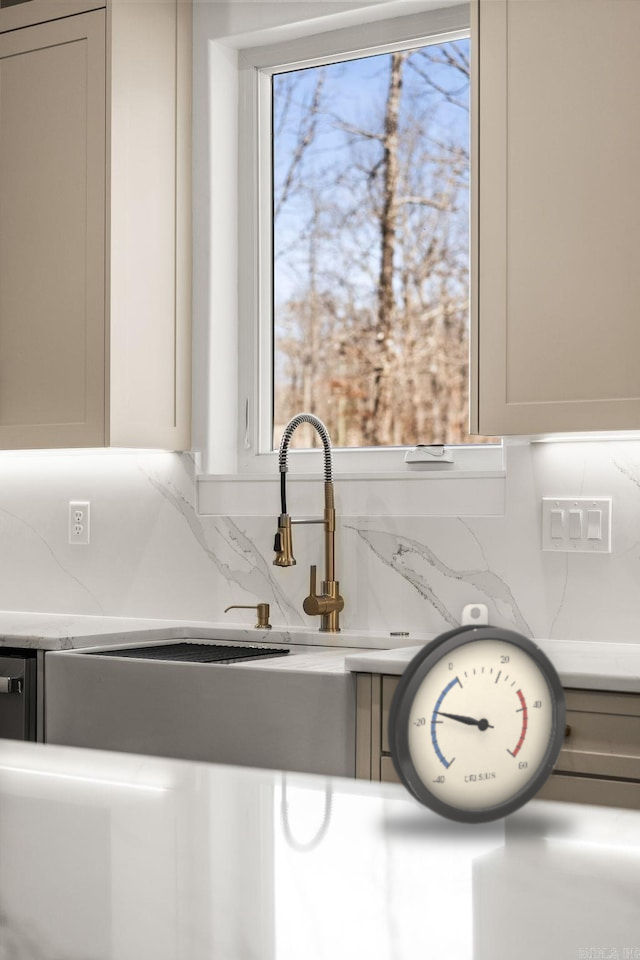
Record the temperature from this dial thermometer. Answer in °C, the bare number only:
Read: -16
